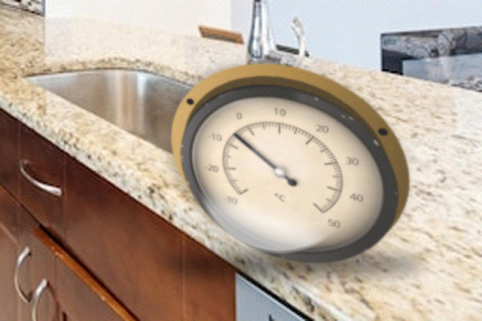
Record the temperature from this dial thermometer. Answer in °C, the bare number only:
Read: -5
